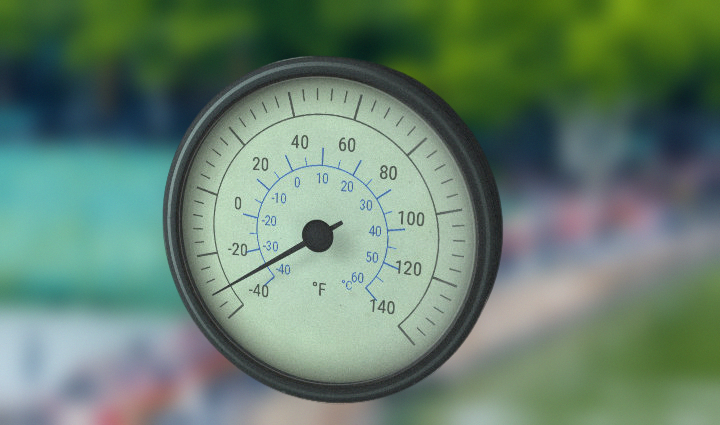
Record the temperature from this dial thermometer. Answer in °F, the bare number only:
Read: -32
